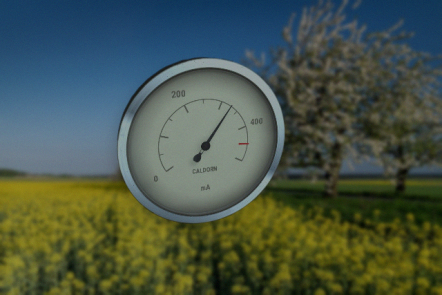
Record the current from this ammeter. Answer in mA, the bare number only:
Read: 325
